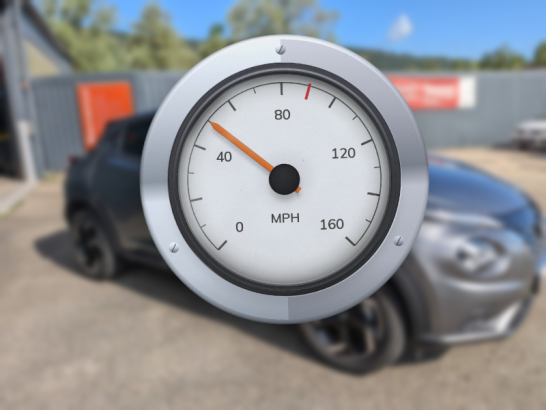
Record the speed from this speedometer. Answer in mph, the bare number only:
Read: 50
